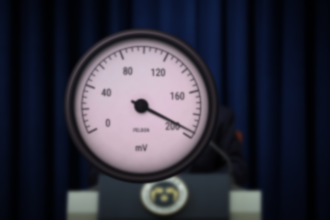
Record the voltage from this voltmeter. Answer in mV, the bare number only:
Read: 195
